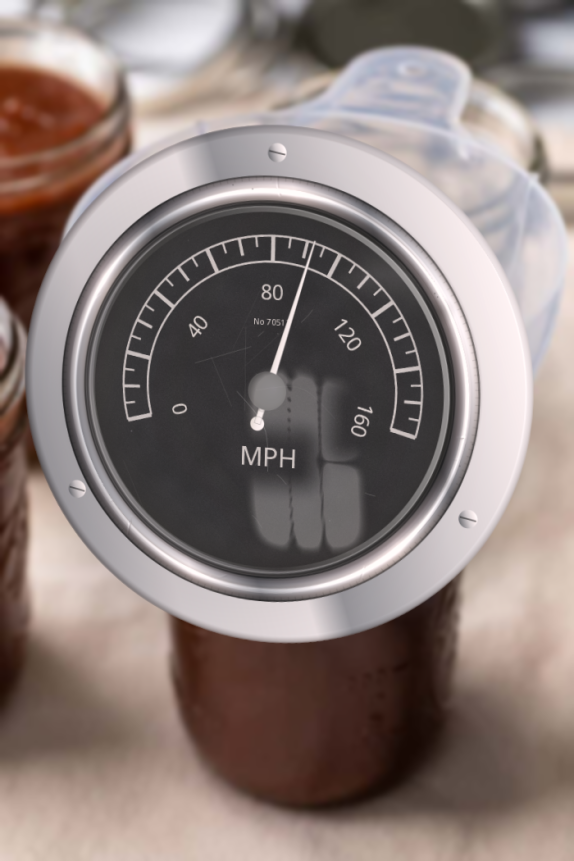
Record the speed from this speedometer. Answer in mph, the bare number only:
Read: 92.5
